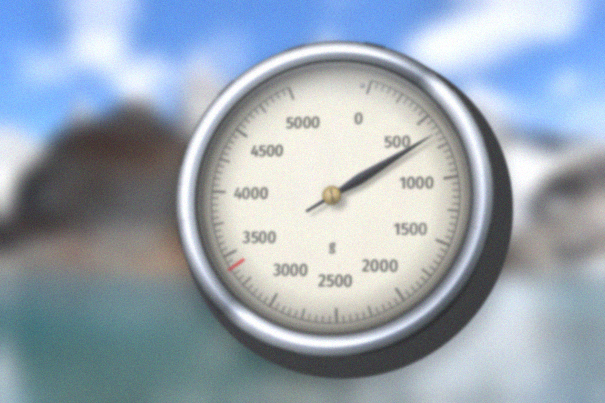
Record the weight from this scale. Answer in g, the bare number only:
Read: 650
